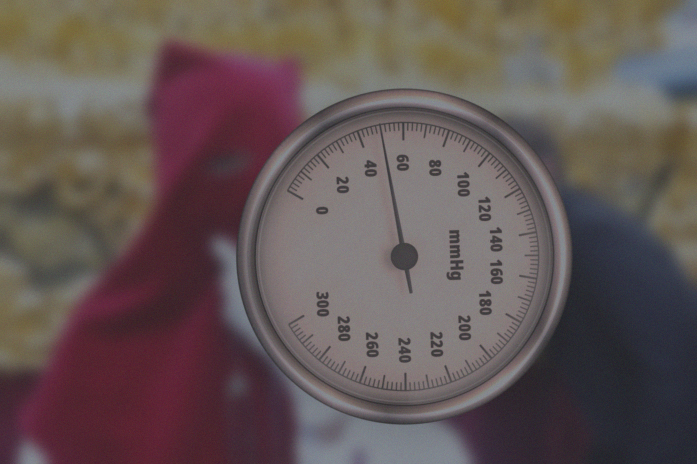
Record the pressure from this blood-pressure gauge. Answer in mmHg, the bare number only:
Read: 50
